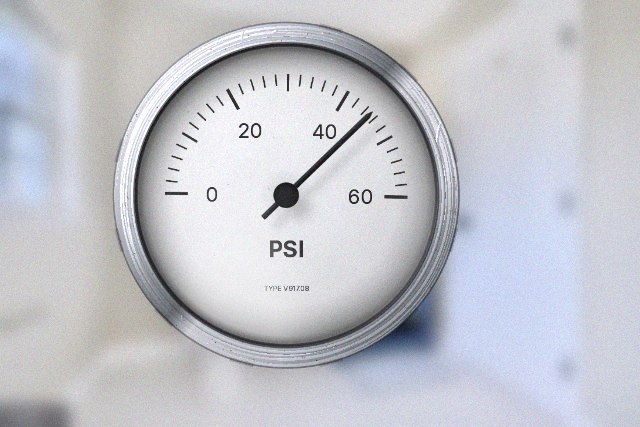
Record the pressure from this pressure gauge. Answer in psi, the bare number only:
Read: 45
